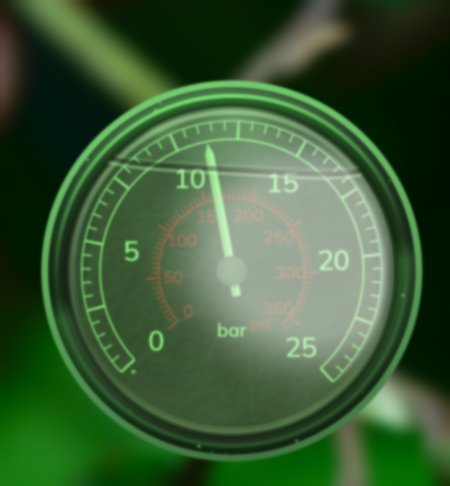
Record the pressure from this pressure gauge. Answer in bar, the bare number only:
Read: 11.25
